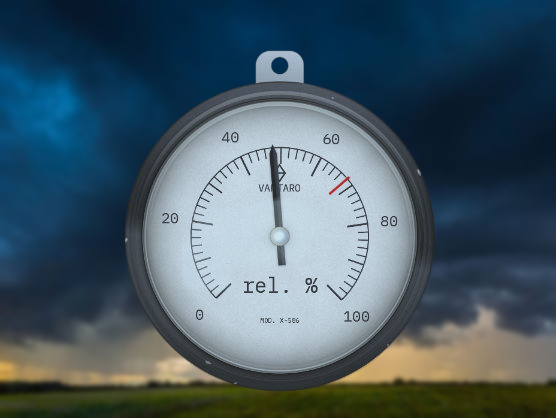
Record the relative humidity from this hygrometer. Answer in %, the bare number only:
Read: 48
